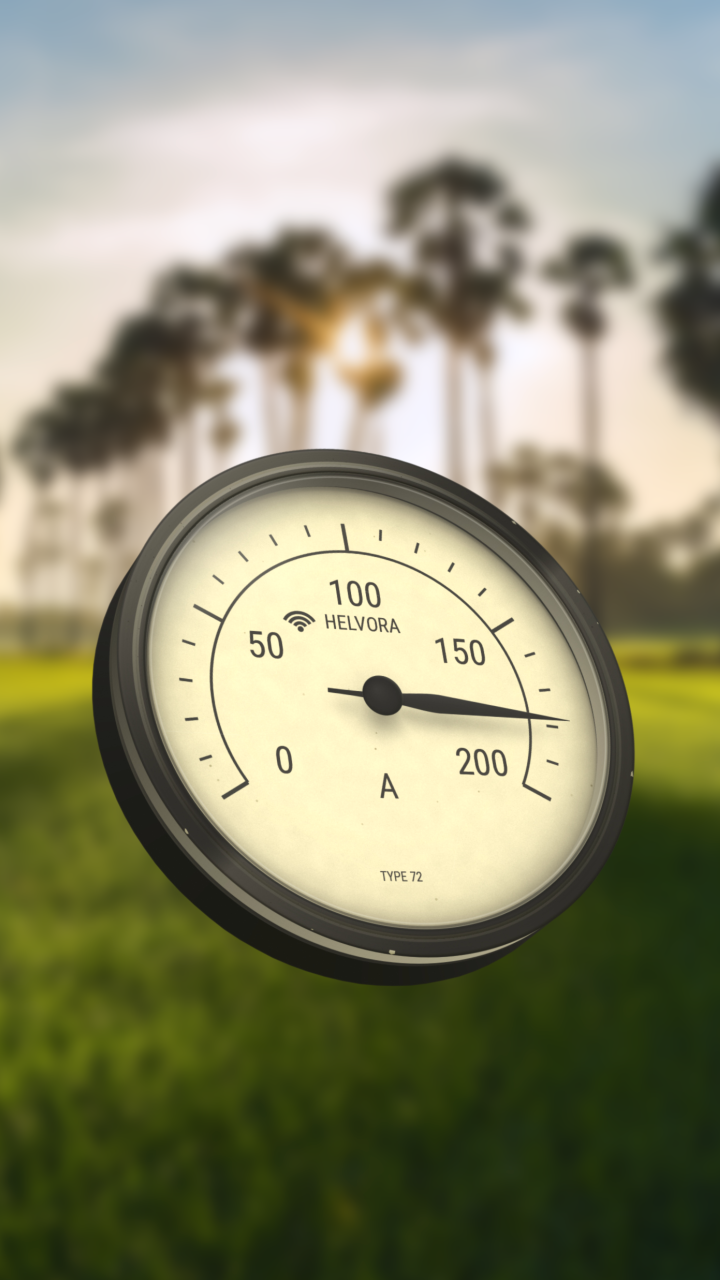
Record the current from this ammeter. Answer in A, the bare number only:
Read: 180
